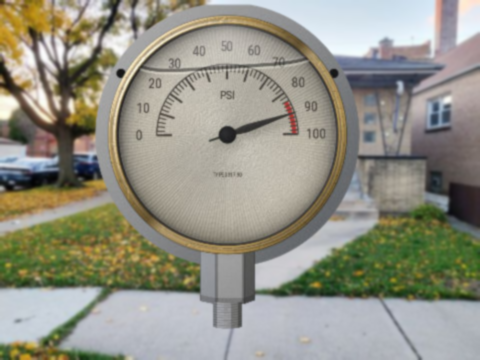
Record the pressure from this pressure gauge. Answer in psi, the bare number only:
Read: 90
